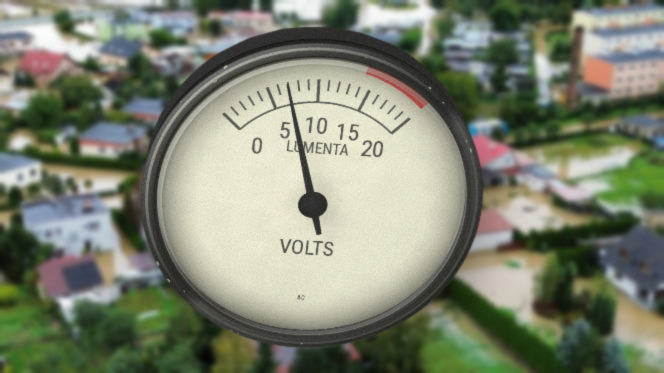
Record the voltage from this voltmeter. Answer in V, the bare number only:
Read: 7
